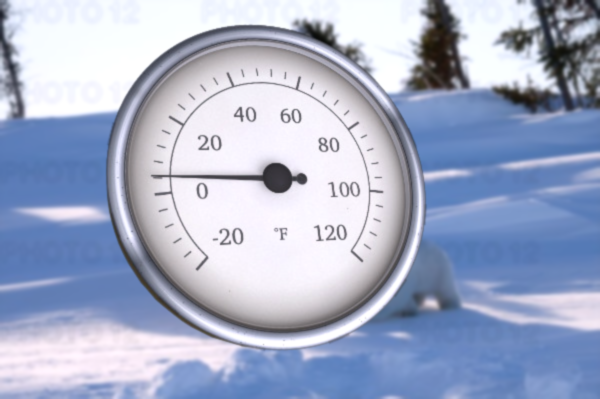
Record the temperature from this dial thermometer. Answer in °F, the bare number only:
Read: 4
